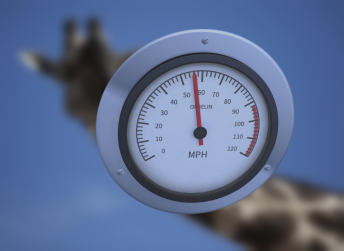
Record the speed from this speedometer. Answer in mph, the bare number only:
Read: 56
